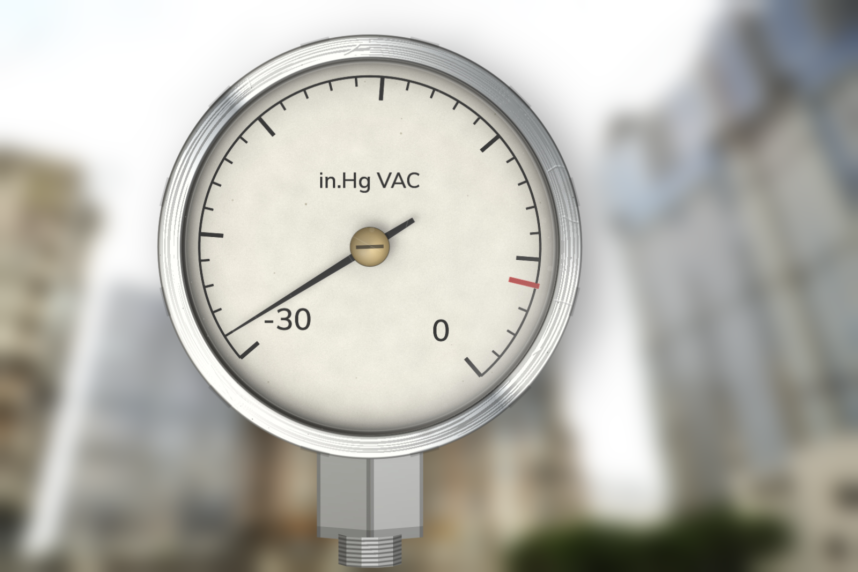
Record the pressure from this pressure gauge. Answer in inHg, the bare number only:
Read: -29
